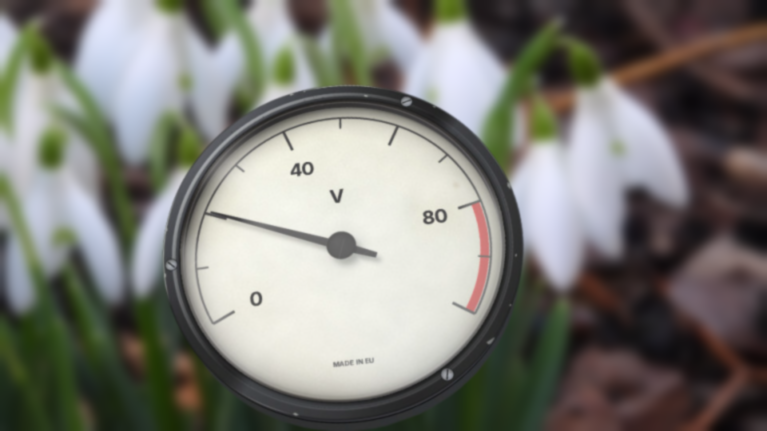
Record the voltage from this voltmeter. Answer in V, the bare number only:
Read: 20
